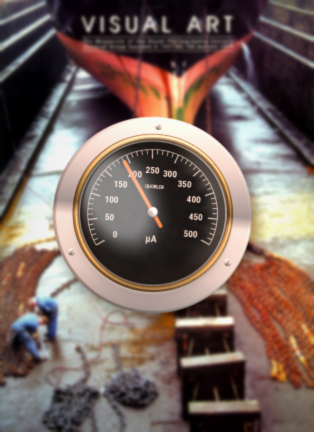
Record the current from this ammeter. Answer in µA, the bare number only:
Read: 190
